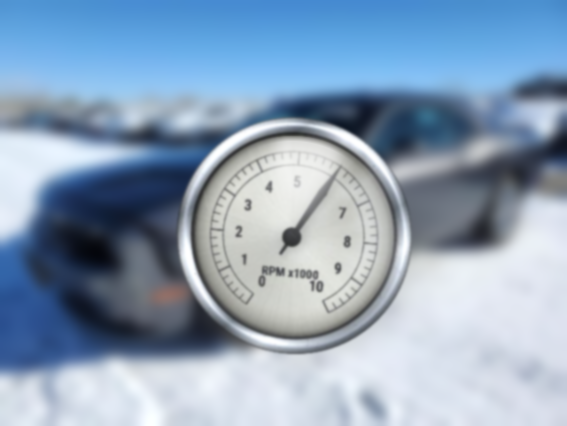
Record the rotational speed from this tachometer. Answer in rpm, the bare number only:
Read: 6000
